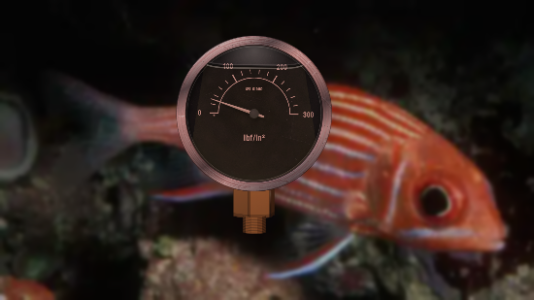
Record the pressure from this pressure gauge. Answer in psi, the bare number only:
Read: 30
